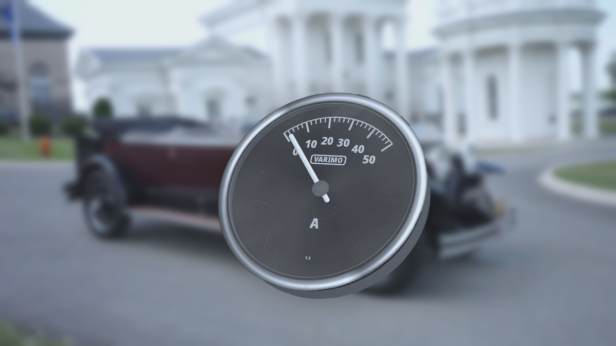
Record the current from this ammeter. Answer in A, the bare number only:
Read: 2
